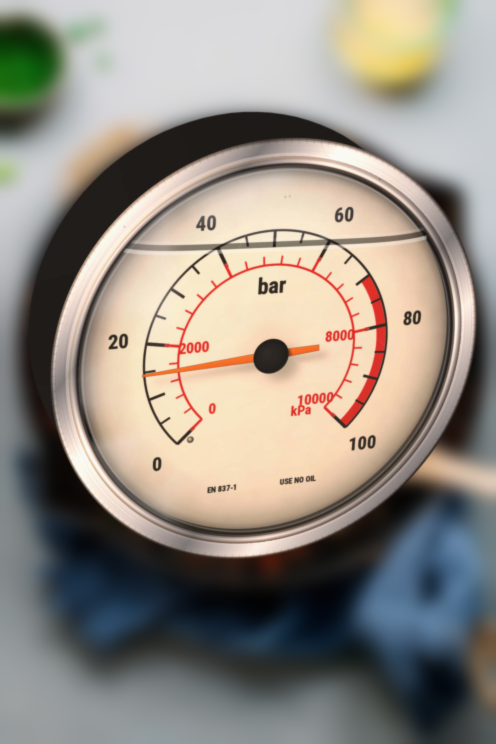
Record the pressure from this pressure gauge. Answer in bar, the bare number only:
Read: 15
